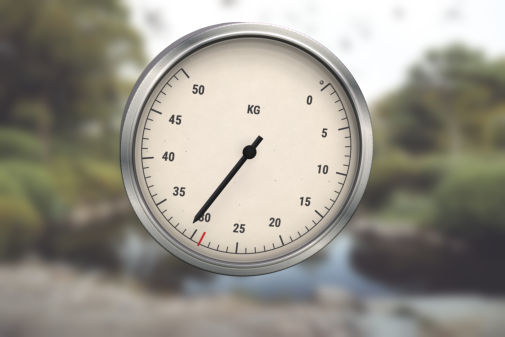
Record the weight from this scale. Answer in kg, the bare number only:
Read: 31
